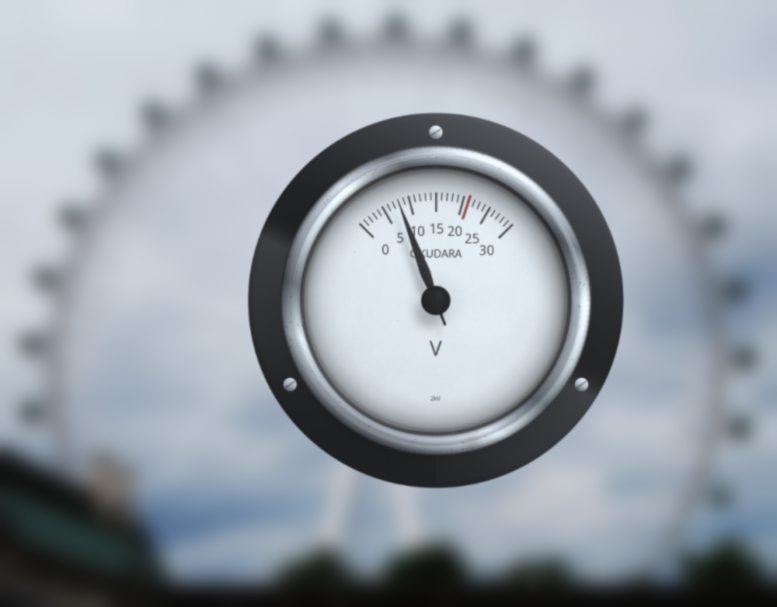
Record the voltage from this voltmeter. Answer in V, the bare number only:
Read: 8
